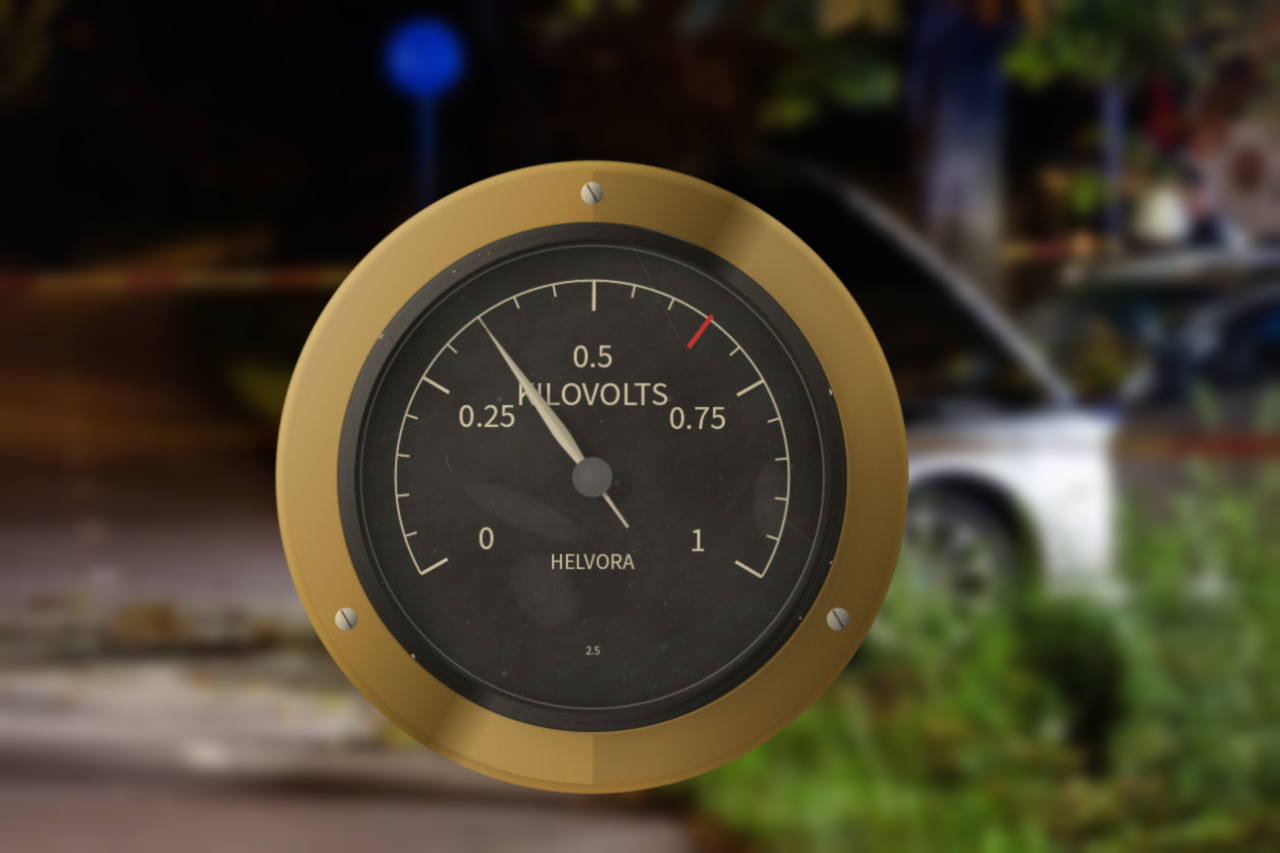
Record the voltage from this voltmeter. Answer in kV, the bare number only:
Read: 0.35
